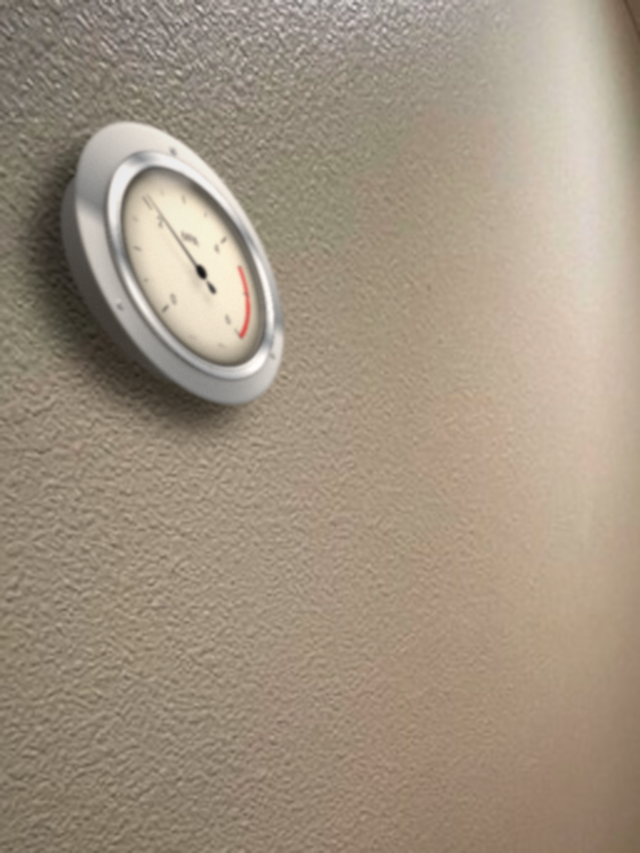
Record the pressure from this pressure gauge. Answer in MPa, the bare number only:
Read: 2
